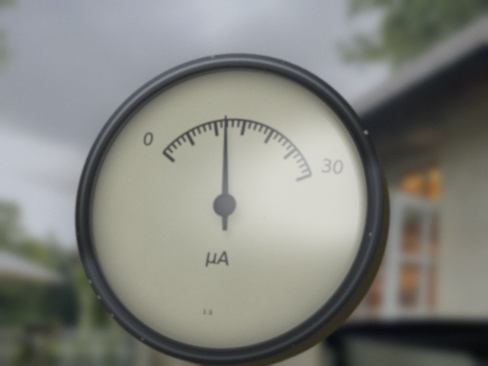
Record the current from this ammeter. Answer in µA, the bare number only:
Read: 12
